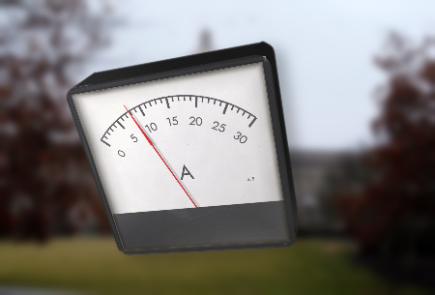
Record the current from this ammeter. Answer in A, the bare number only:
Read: 8
